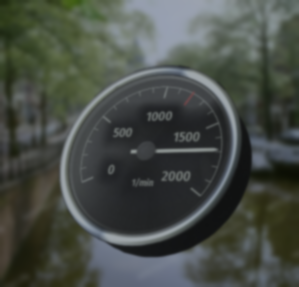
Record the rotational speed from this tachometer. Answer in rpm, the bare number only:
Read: 1700
